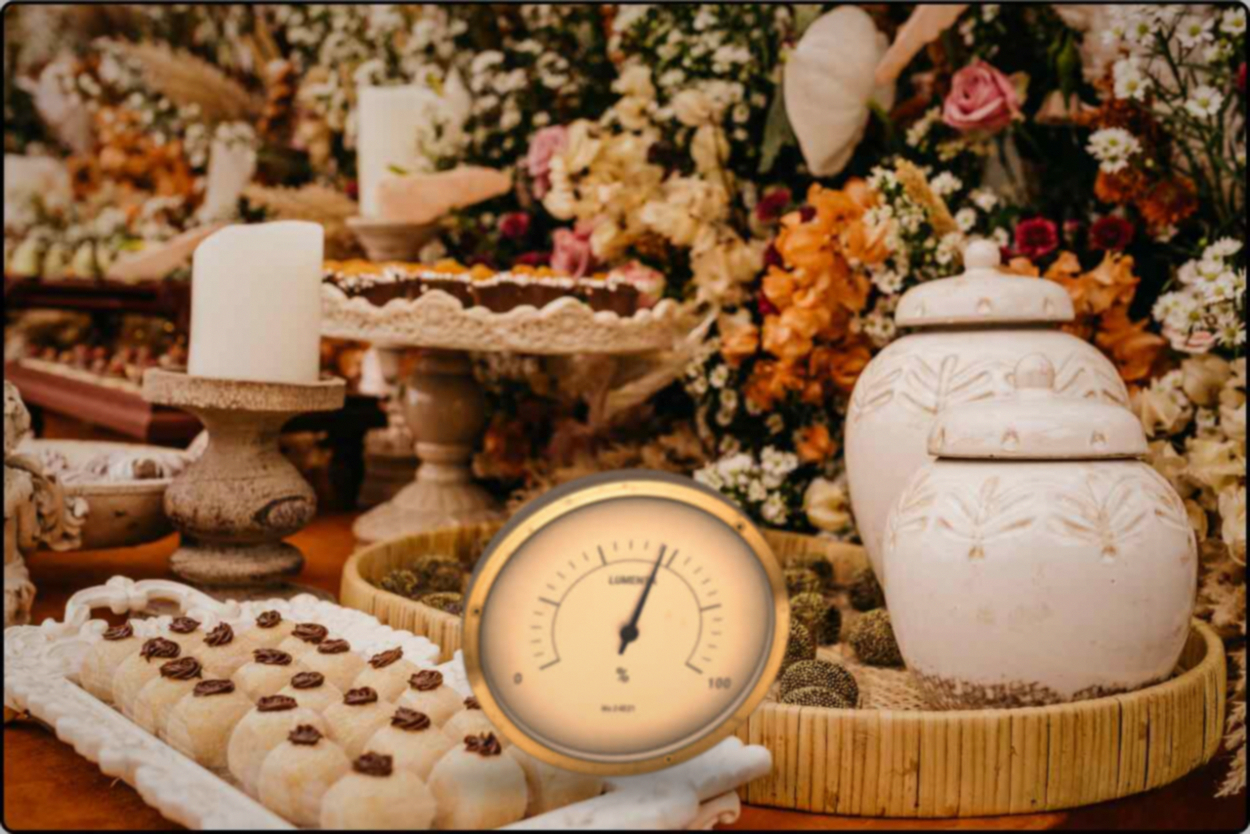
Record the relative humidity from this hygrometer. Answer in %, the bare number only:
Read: 56
